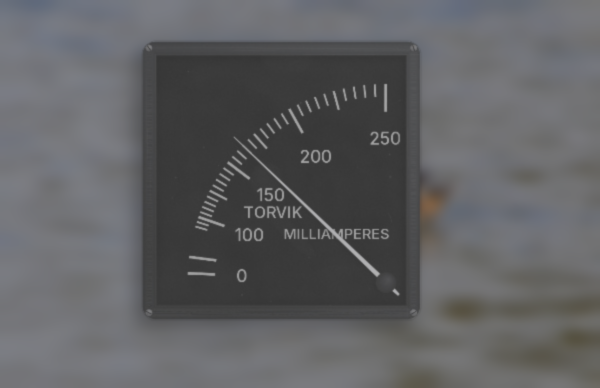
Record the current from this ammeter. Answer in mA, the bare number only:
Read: 165
